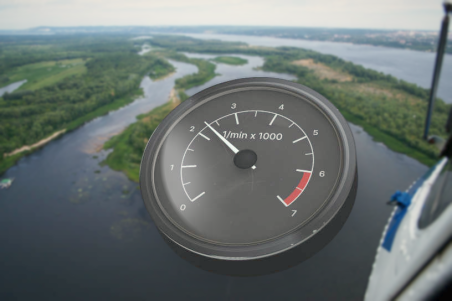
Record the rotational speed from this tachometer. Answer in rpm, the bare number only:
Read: 2250
